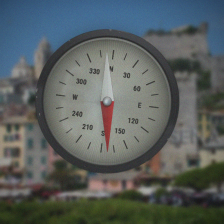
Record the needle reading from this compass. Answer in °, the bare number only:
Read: 172.5
